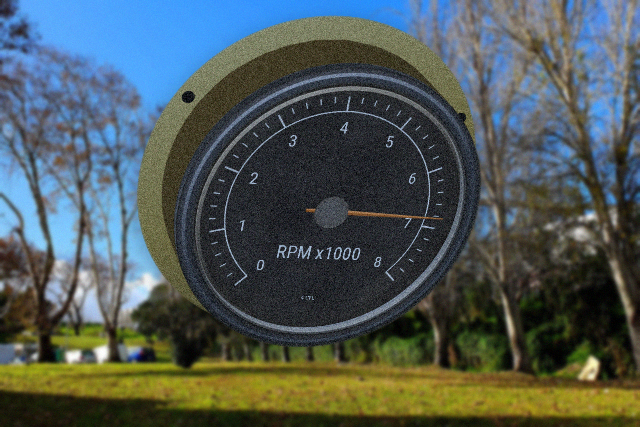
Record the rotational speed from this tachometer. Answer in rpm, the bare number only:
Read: 6800
